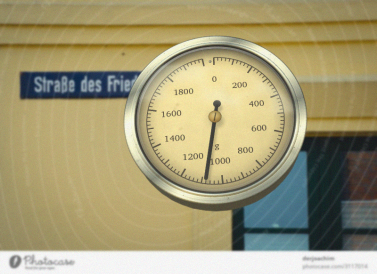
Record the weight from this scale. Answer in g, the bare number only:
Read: 1080
